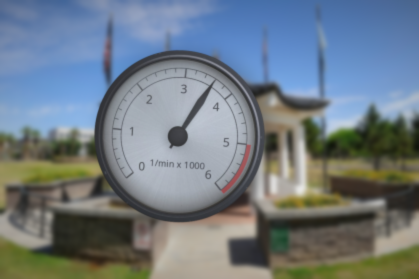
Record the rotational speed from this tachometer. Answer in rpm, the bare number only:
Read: 3600
